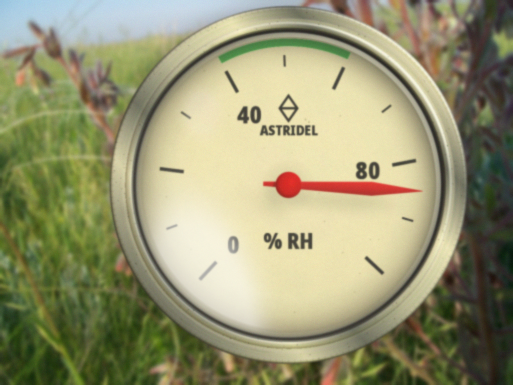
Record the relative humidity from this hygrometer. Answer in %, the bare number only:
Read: 85
